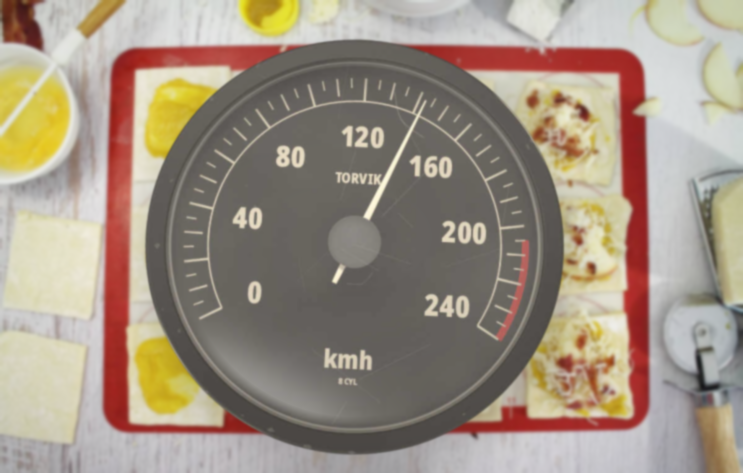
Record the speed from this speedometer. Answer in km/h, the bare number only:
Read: 142.5
